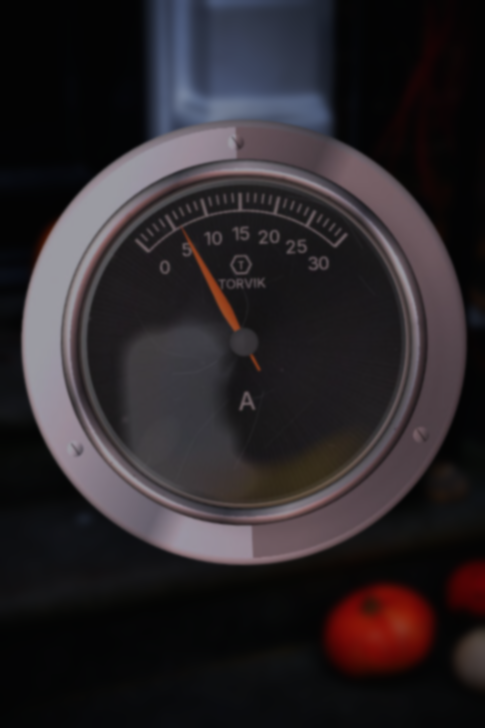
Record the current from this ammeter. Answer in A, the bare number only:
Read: 6
